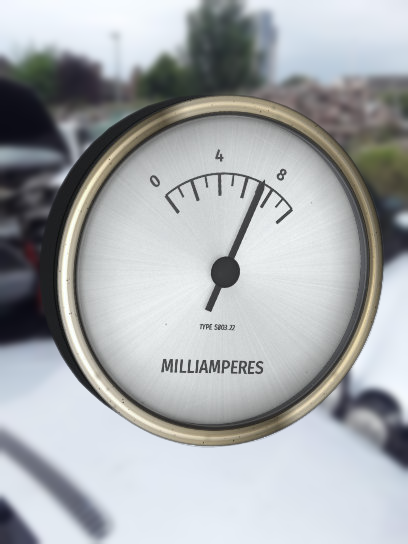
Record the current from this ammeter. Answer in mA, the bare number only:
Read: 7
